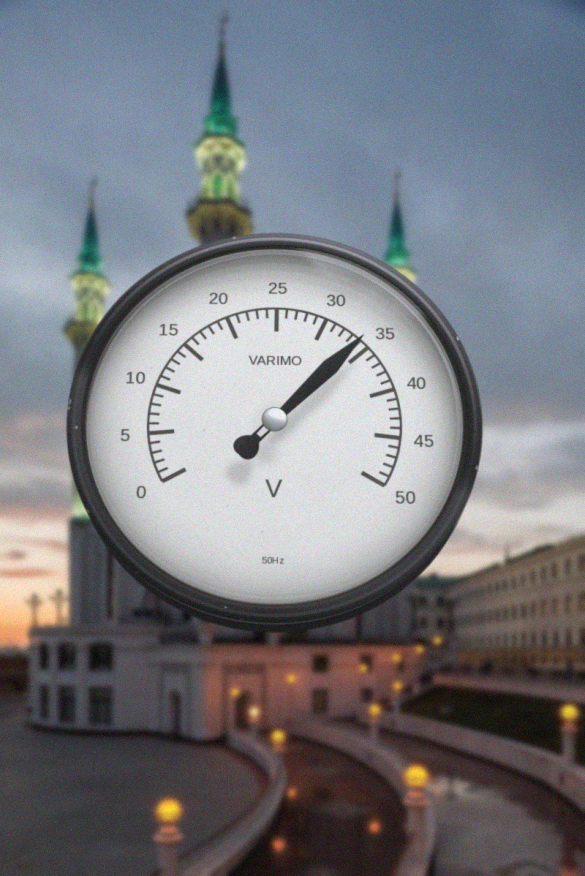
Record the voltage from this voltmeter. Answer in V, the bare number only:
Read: 34
